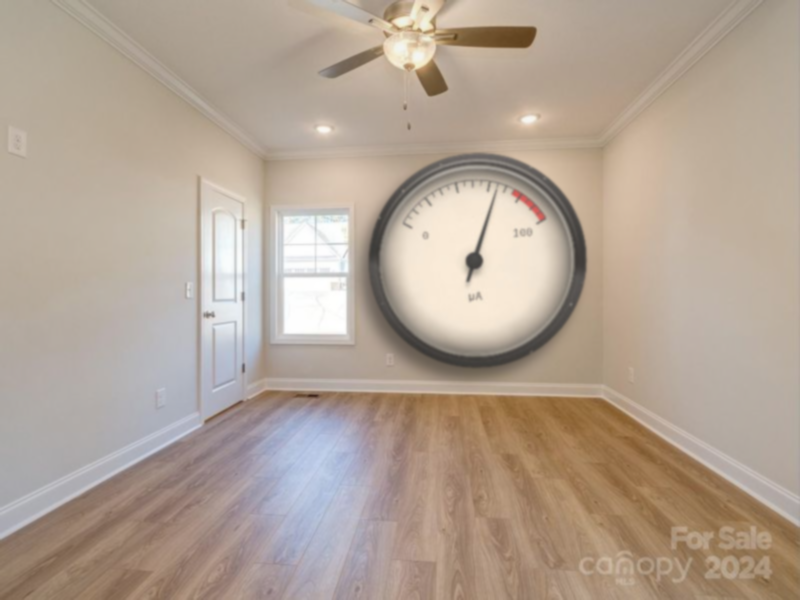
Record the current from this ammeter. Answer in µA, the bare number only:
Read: 65
